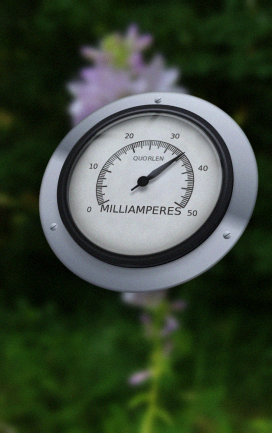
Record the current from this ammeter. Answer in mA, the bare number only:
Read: 35
